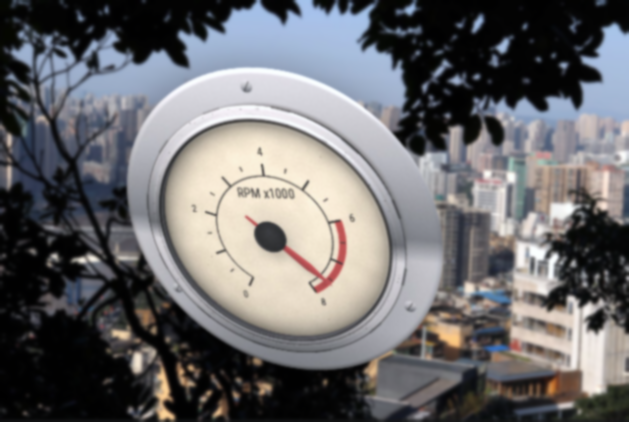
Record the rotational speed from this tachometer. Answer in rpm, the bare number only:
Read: 7500
